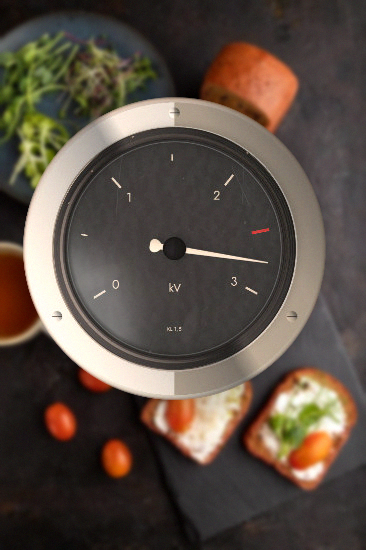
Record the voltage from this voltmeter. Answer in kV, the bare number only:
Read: 2.75
